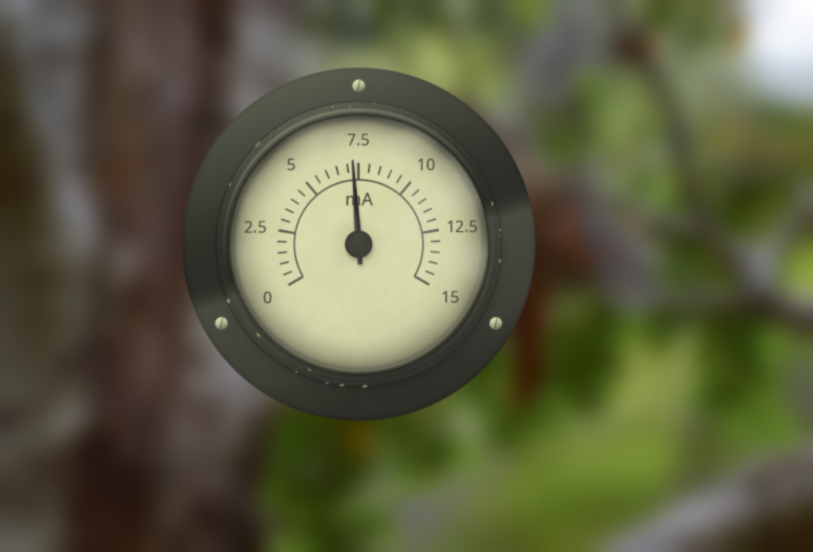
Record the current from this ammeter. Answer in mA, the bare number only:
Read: 7.25
